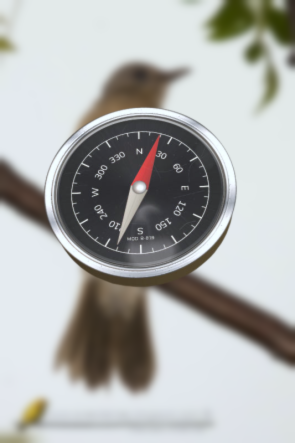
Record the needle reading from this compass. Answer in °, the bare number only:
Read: 20
